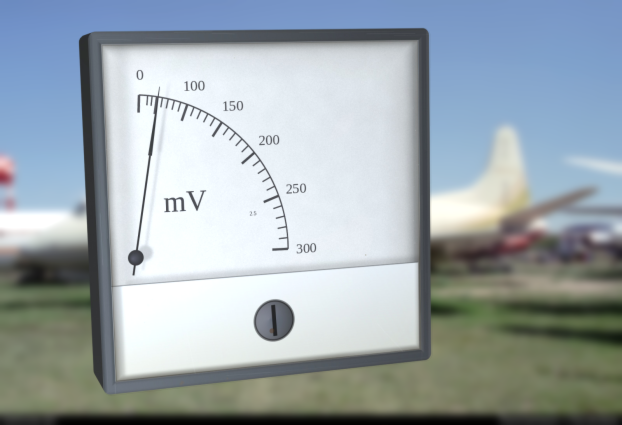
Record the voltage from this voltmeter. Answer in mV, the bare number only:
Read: 50
